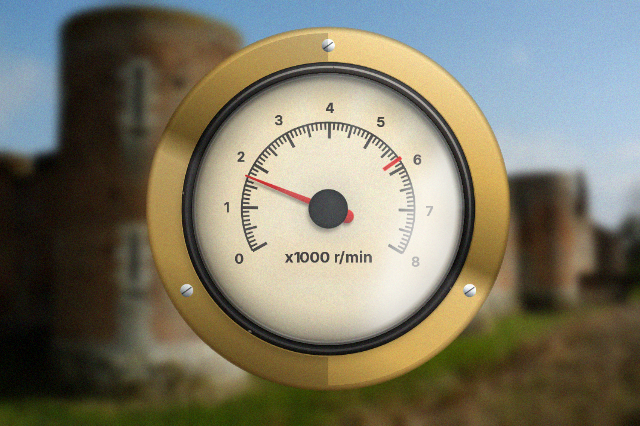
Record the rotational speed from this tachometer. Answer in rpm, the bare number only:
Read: 1700
